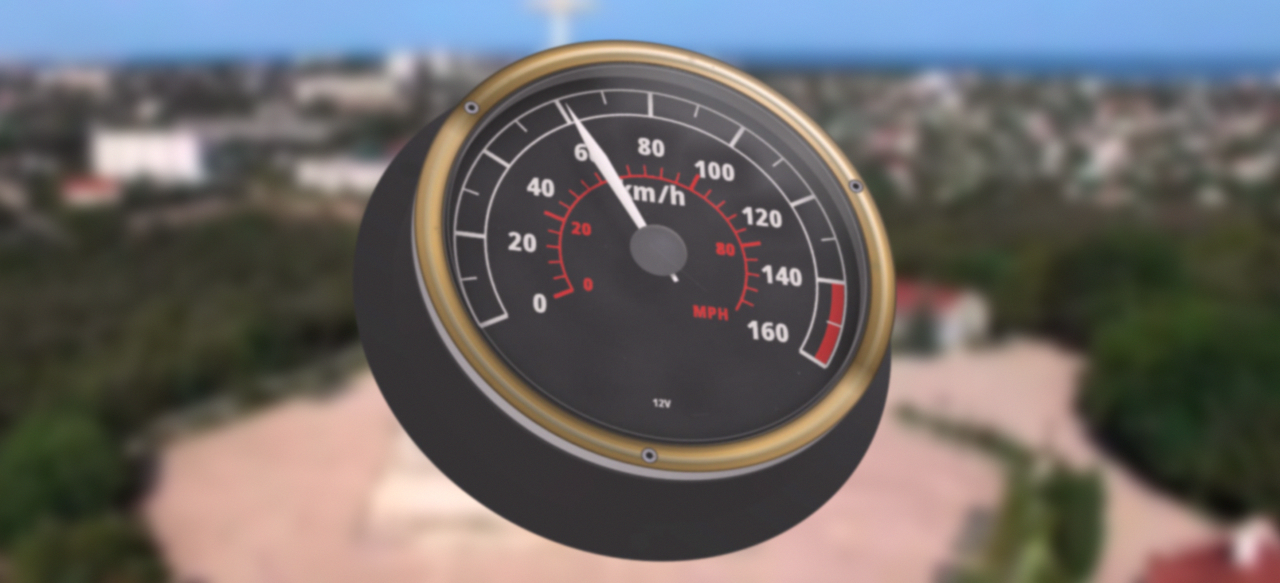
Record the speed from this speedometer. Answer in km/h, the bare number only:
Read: 60
